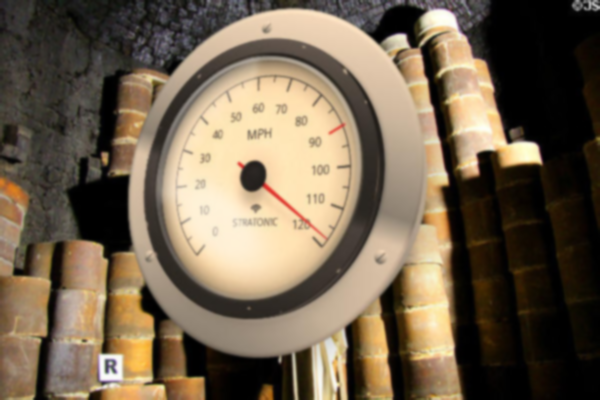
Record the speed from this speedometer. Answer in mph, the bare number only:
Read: 117.5
